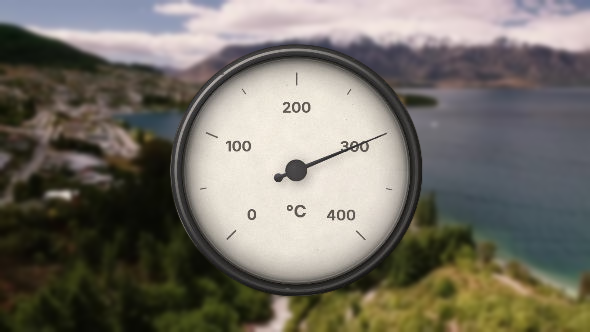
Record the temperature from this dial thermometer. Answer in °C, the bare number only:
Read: 300
